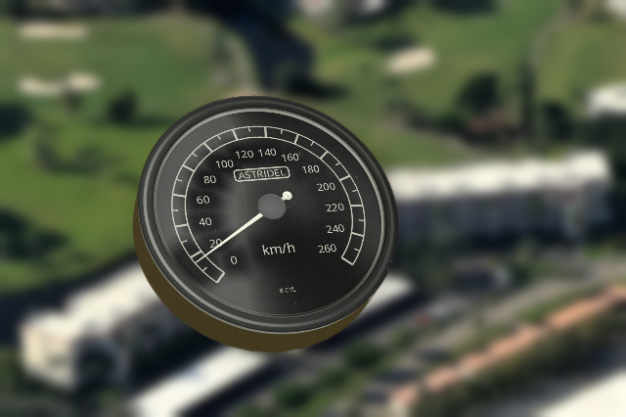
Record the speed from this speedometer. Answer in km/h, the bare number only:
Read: 15
